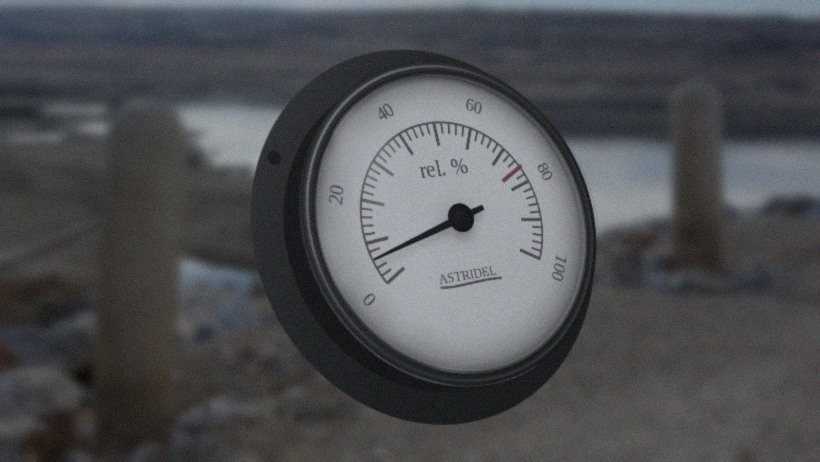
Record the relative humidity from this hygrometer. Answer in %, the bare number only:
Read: 6
